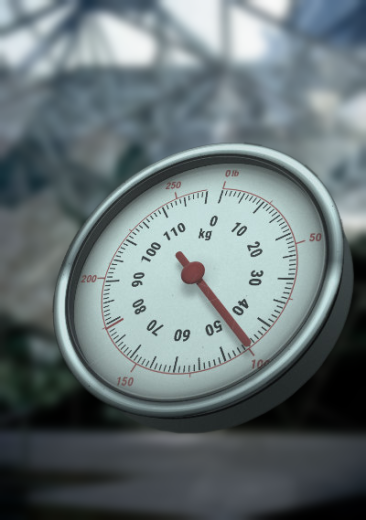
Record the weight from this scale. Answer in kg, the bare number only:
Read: 45
